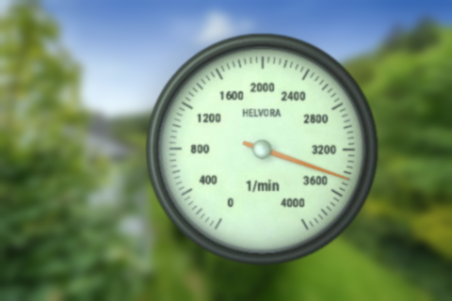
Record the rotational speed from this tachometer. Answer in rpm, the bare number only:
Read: 3450
